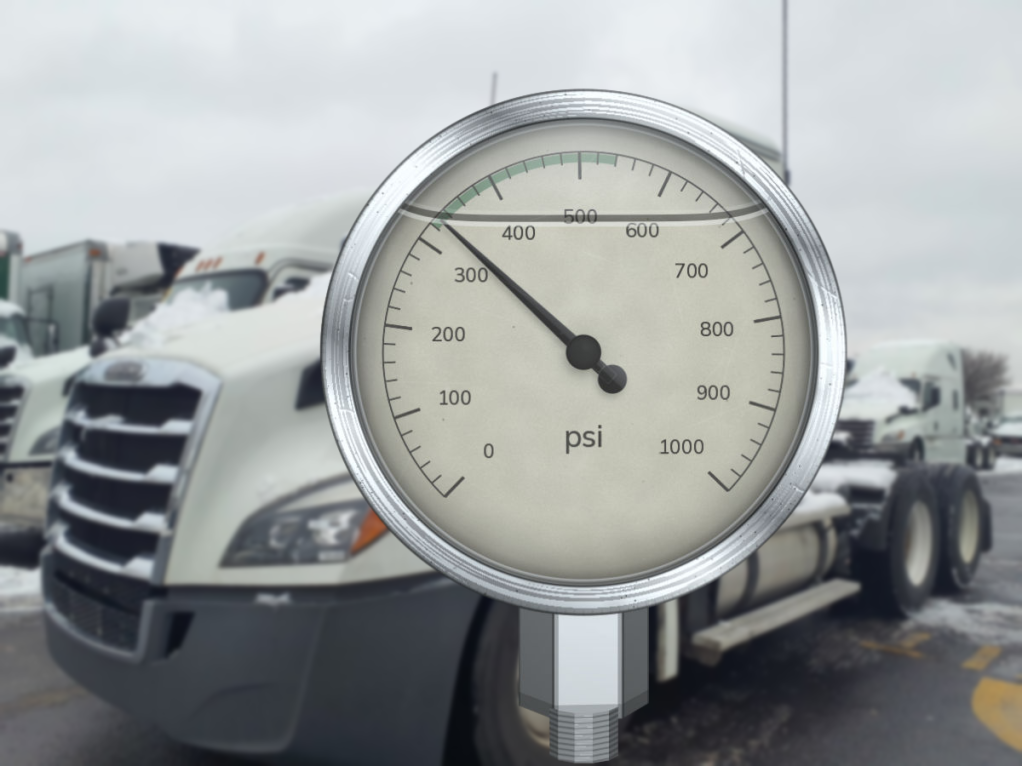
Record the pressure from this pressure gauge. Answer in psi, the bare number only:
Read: 330
